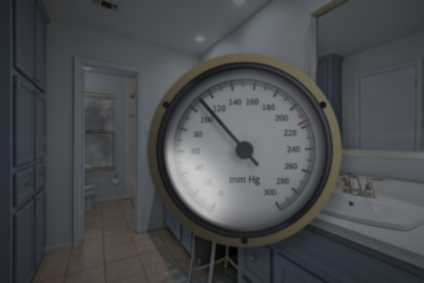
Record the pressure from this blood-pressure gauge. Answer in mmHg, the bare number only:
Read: 110
